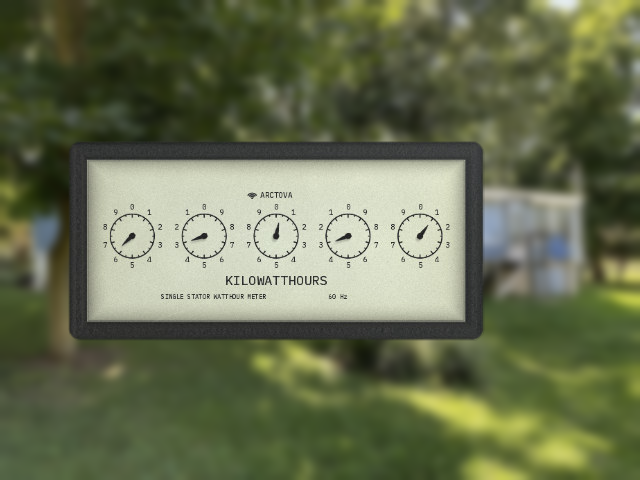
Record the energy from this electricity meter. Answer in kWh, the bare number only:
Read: 63031
